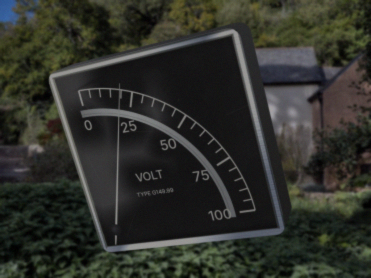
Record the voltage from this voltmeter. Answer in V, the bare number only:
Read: 20
